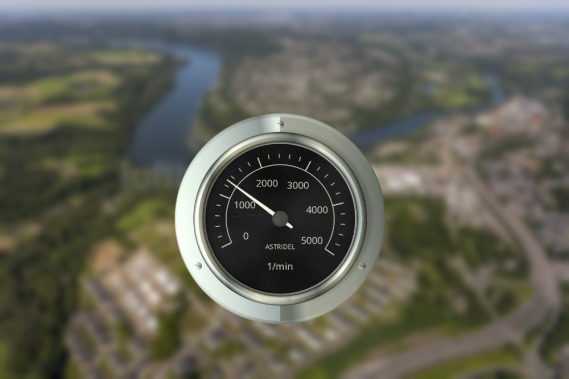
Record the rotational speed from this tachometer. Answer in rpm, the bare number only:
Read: 1300
